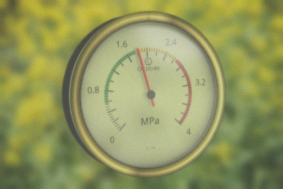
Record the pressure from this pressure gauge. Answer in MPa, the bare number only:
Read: 1.8
